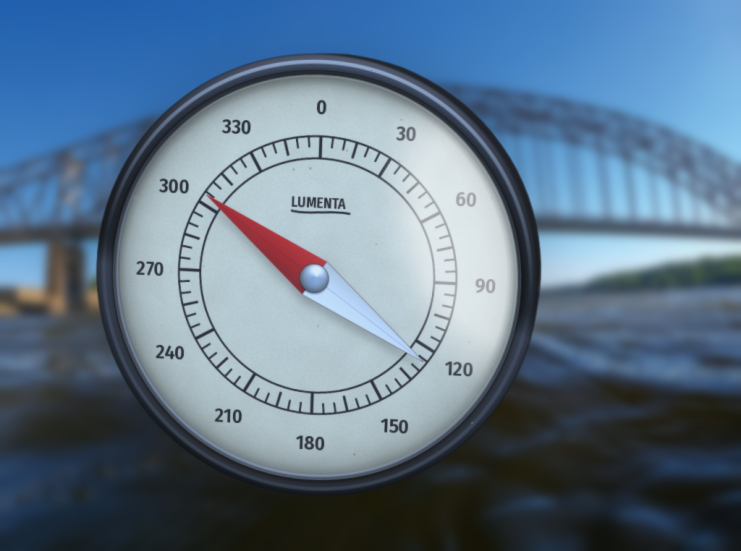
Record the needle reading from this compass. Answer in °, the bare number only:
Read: 305
